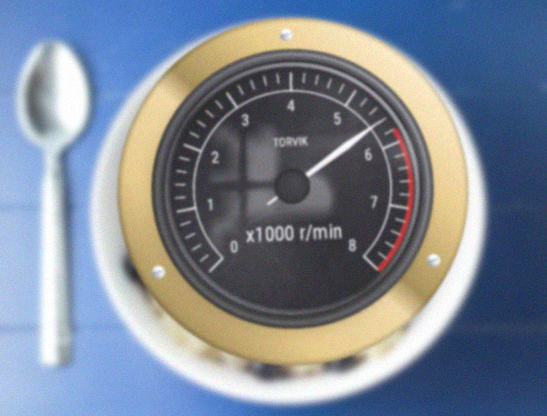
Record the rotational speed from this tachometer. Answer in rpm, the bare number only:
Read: 5600
